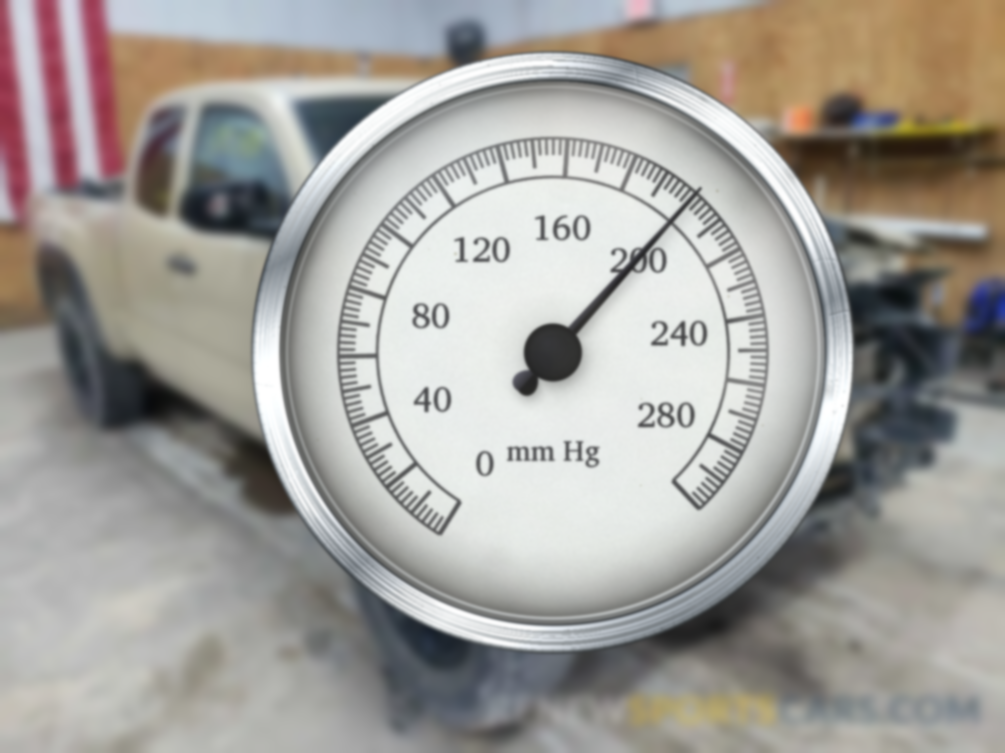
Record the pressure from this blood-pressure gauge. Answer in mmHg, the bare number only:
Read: 200
